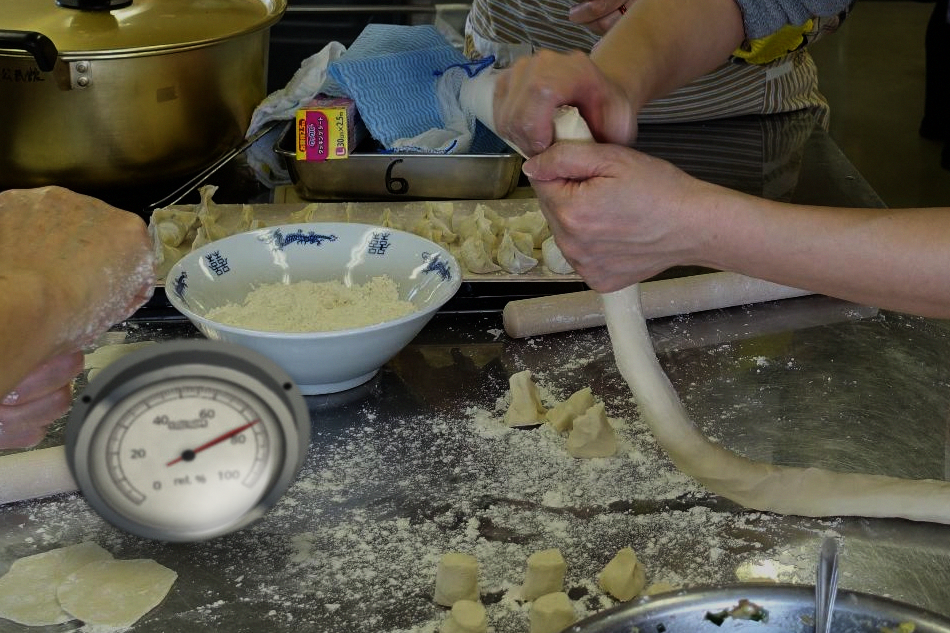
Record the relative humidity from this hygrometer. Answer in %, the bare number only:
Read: 75
